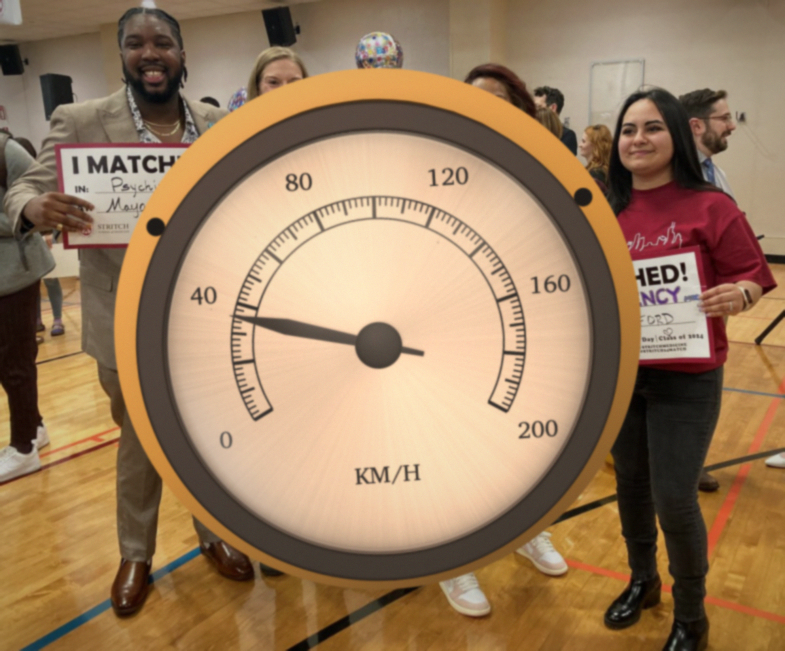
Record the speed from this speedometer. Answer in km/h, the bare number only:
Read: 36
